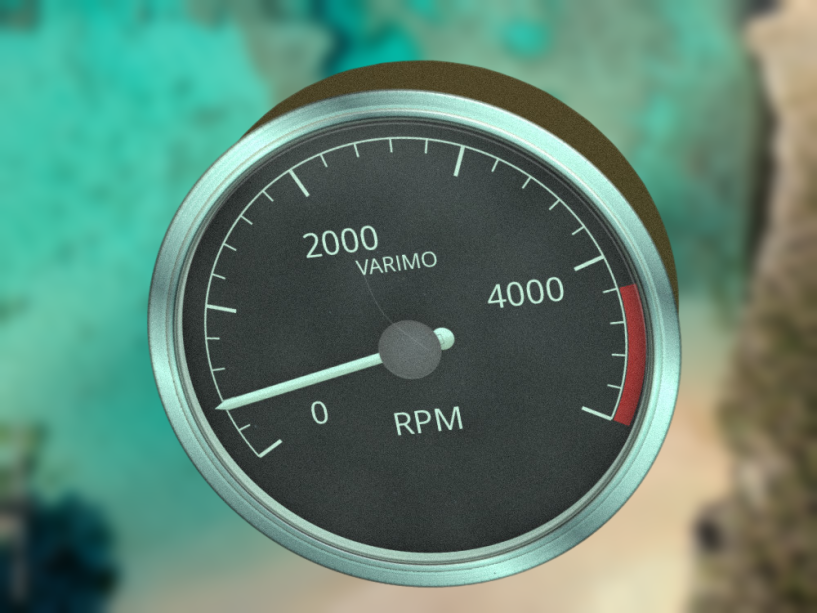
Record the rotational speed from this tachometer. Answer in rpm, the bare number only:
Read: 400
